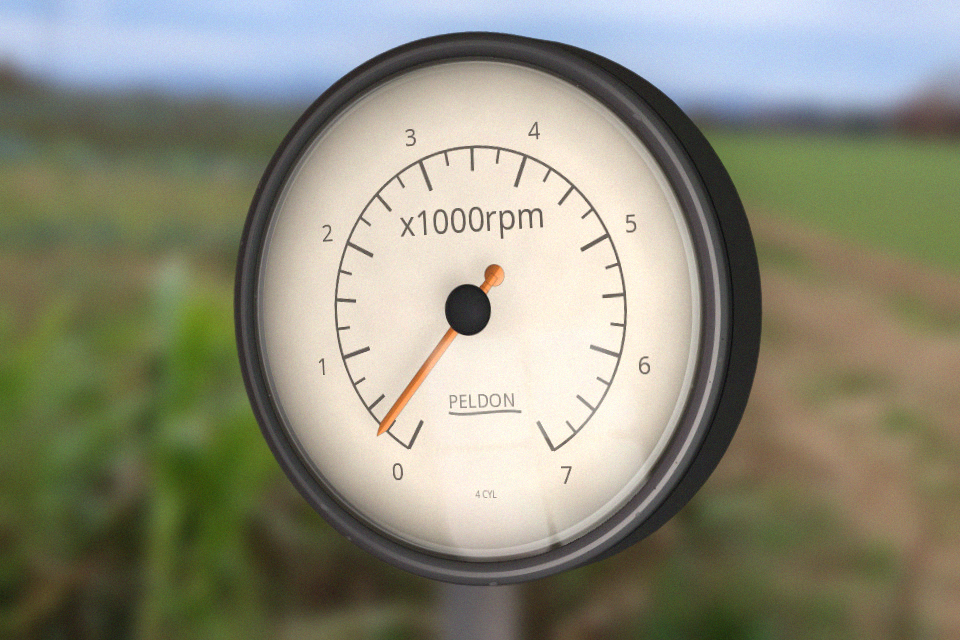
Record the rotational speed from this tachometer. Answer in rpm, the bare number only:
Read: 250
